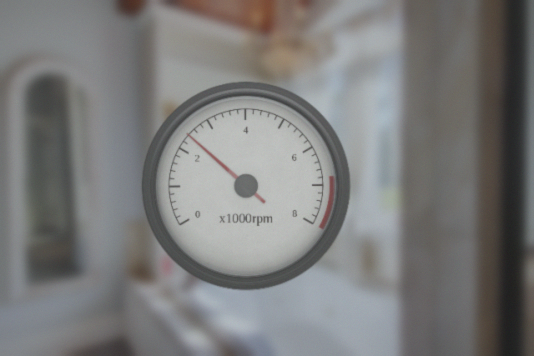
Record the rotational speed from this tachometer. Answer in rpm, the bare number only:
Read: 2400
